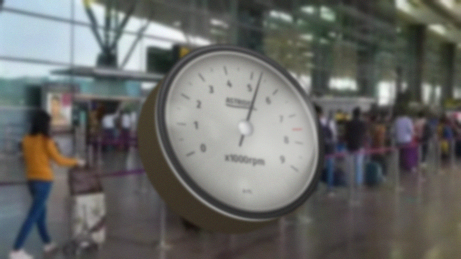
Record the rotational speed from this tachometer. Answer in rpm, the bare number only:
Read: 5250
